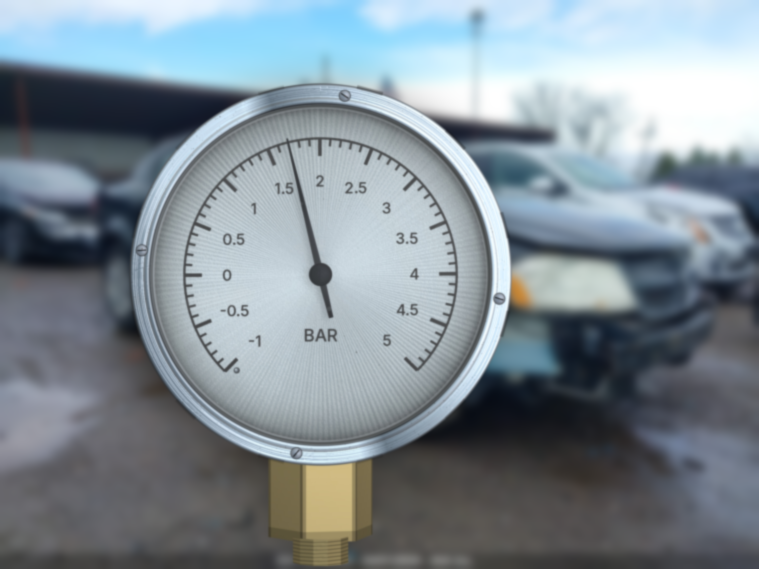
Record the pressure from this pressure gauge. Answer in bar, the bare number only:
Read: 1.7
